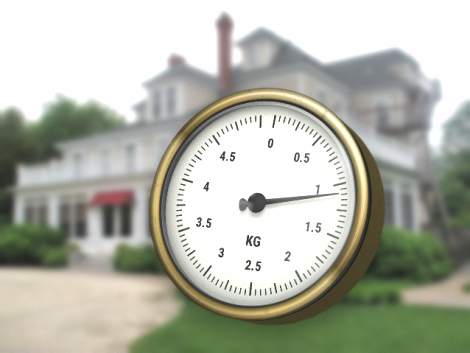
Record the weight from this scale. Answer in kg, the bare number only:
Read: 1.1
